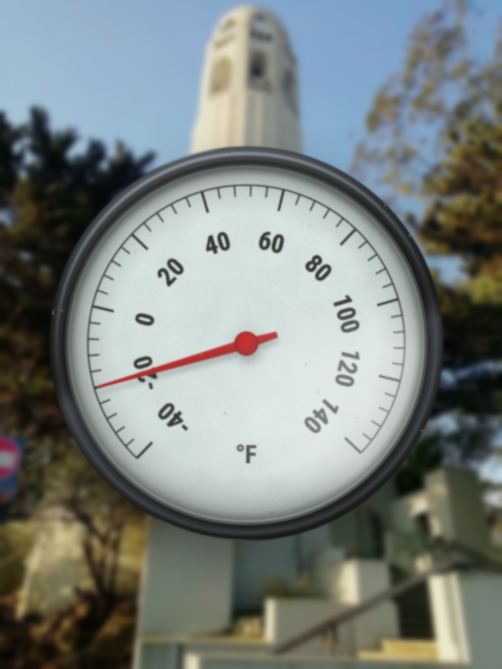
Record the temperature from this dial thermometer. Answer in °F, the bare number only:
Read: -20
